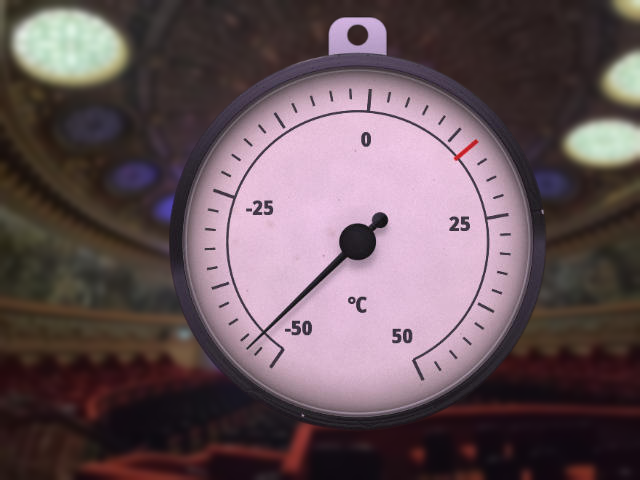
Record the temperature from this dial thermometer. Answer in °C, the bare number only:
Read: -46.25
